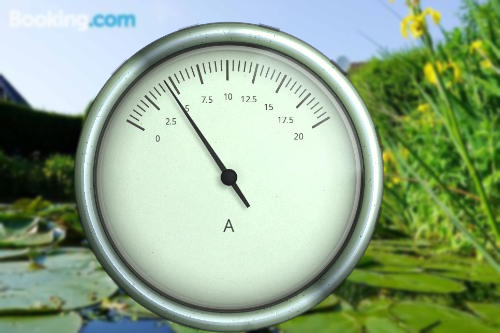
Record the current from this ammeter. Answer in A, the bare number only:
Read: 4.5
